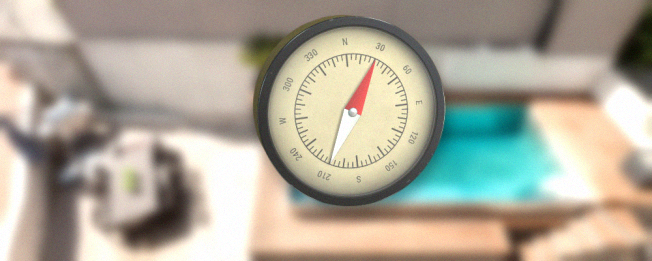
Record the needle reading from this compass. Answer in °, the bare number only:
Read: 30
